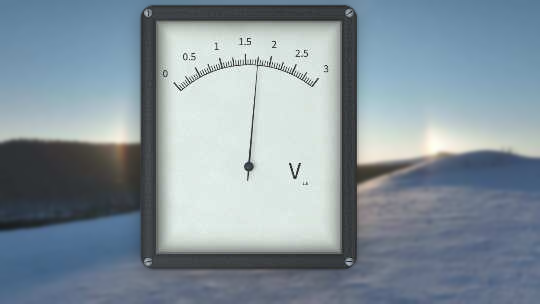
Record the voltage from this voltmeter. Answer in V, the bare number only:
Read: 1.75
